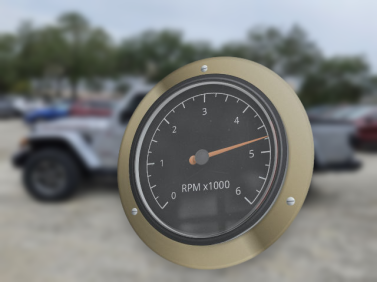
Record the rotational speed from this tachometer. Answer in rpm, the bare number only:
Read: 4750
